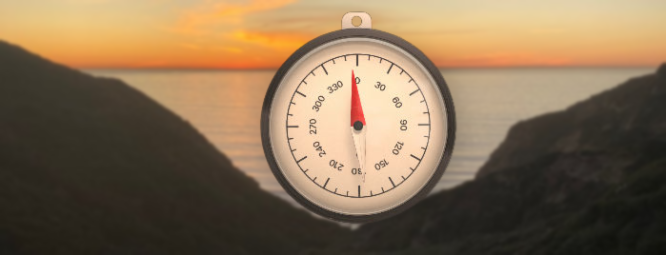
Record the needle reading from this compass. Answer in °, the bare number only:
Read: 355
